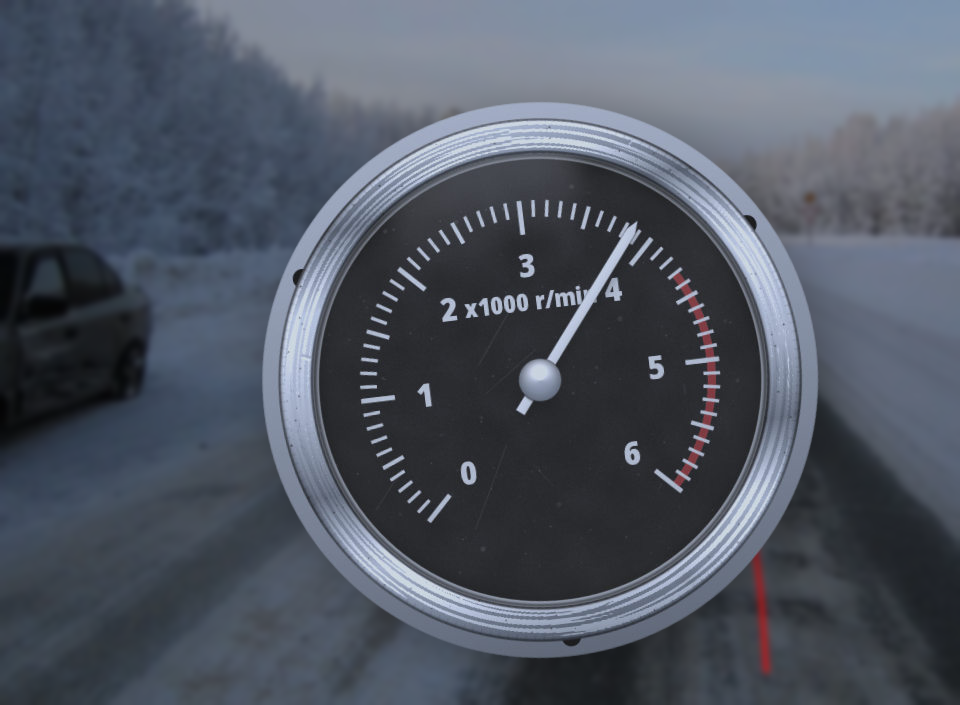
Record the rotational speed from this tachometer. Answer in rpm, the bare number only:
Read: 3850
